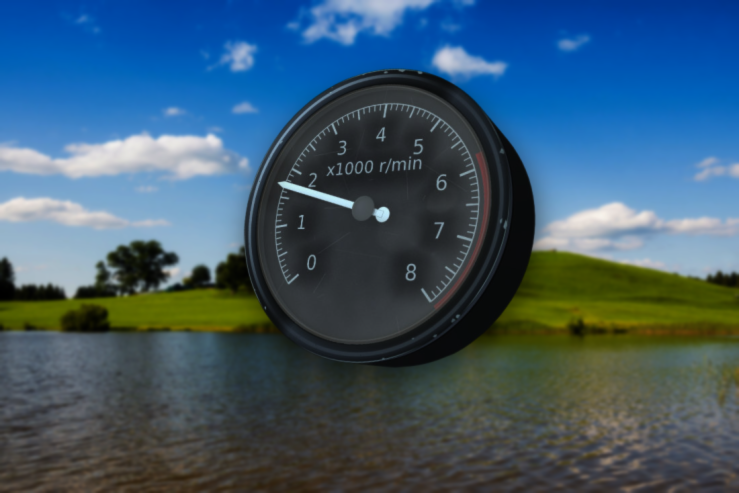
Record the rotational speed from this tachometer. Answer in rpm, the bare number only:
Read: 1700
